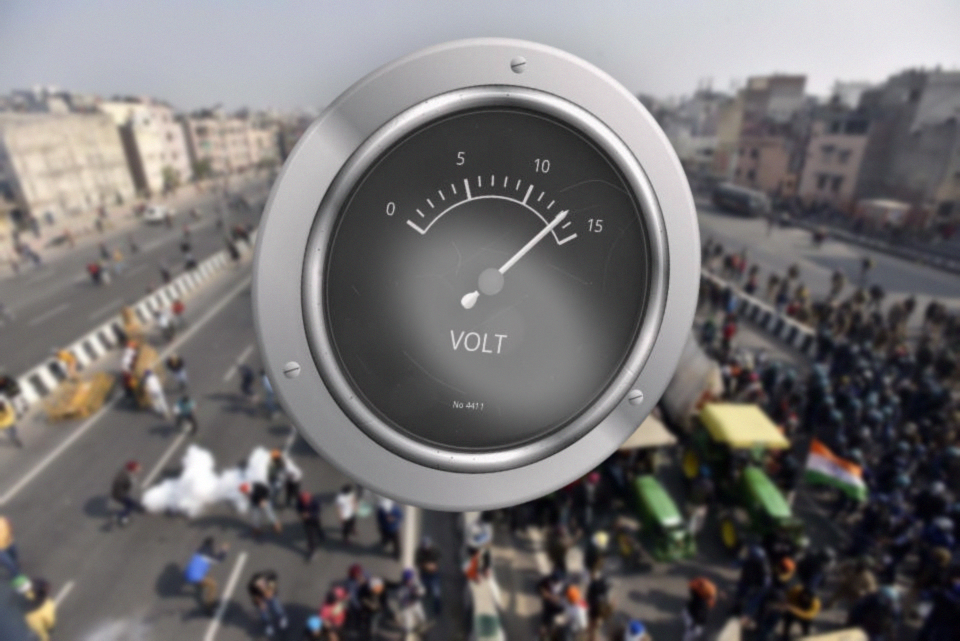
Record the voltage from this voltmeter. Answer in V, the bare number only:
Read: 13
